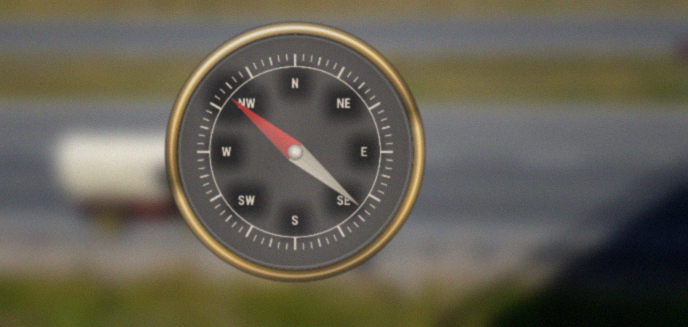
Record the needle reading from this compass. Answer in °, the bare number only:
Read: 310
